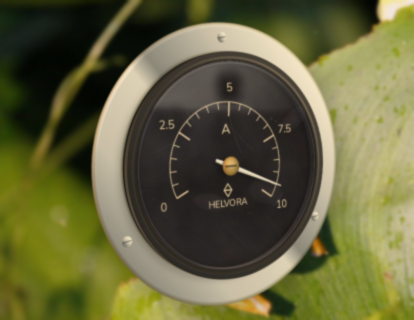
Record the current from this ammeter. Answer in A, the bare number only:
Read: 9.5
